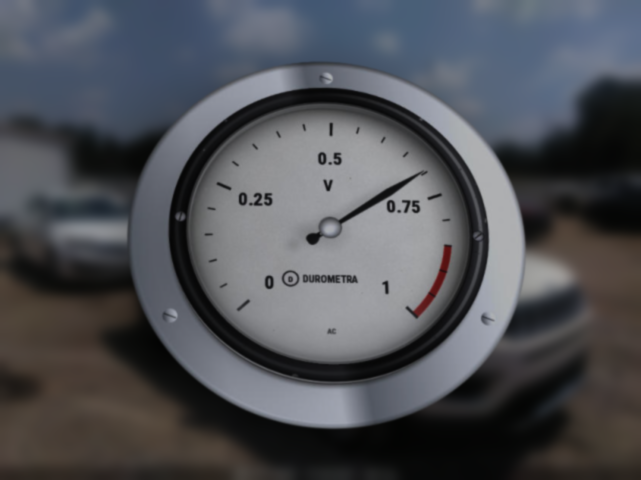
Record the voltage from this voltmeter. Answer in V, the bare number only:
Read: 0.7
